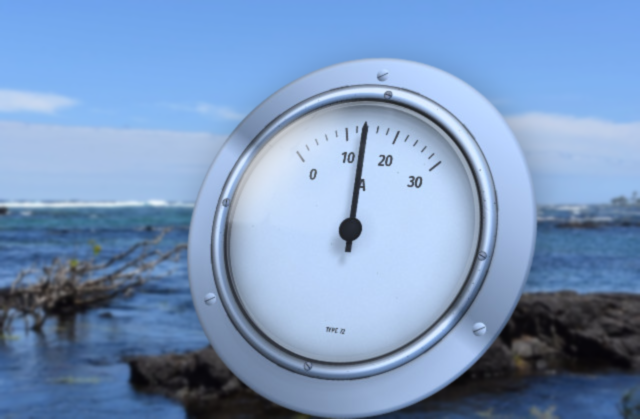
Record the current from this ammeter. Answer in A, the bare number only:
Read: 14
